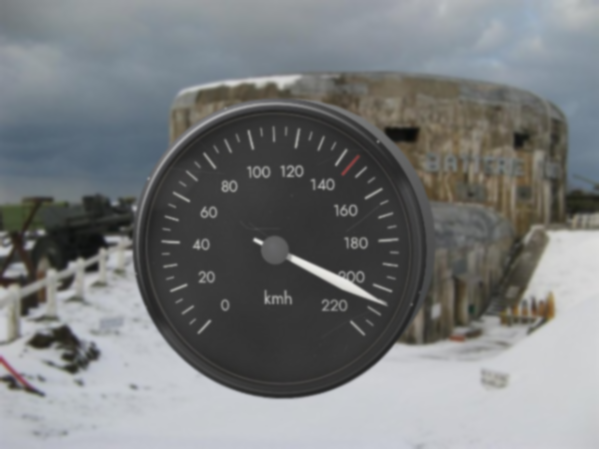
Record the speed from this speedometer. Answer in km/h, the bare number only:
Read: 205
